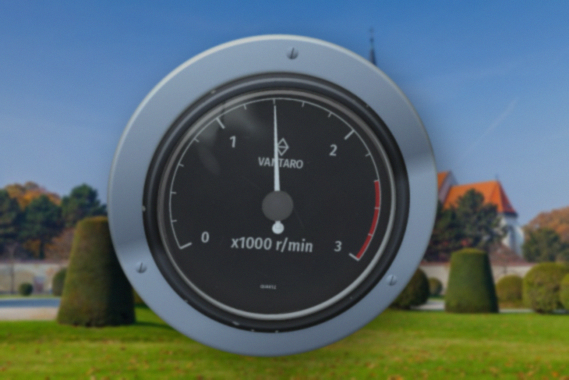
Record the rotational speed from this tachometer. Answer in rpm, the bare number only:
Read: 1400
